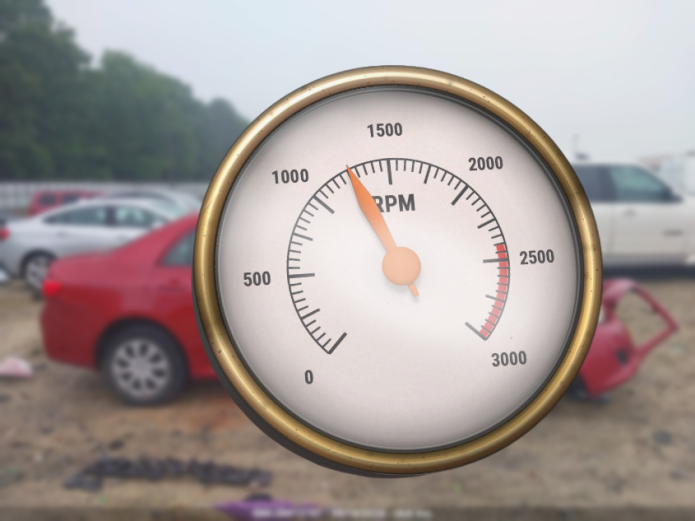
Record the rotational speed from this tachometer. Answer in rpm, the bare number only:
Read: 1250
